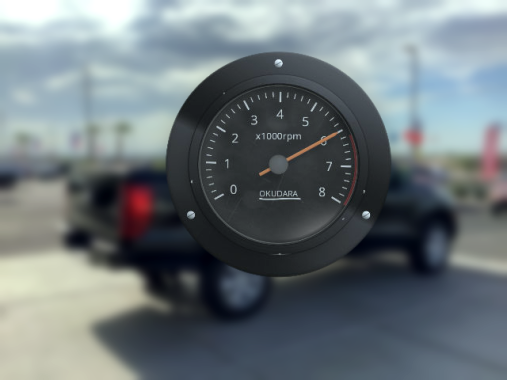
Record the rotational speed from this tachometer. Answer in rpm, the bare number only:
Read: 6000
